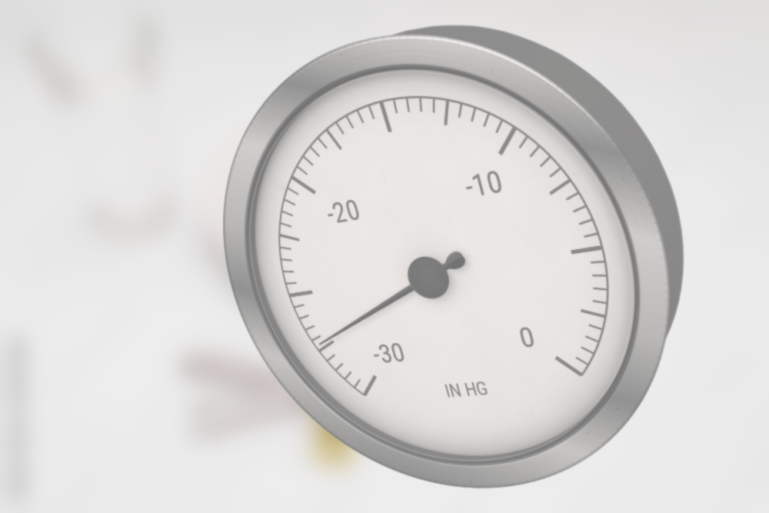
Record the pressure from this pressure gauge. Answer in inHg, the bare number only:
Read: -27.25
